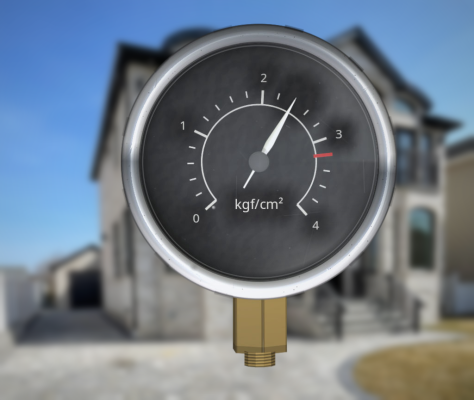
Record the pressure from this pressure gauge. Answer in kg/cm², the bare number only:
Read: 2.4
